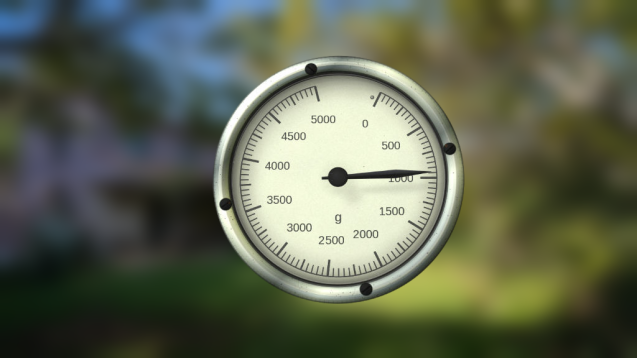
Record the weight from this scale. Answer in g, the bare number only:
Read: 950
